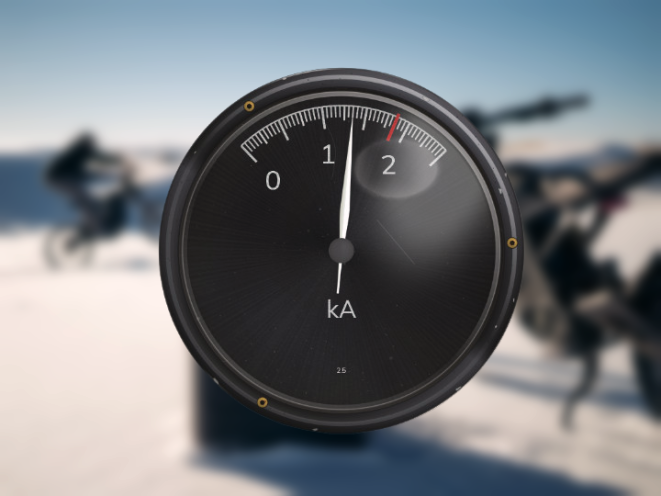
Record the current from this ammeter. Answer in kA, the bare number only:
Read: 1.35
